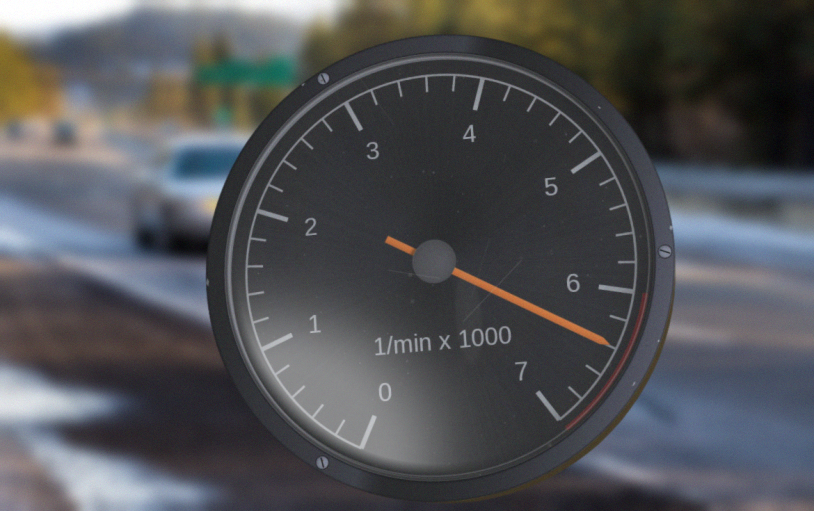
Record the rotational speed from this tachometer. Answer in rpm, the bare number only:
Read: 6400
